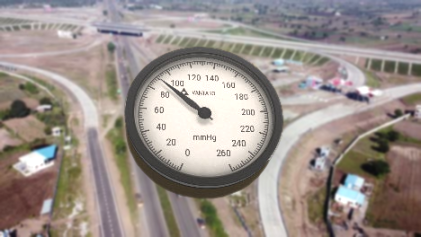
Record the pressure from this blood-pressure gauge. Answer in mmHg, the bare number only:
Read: 90
